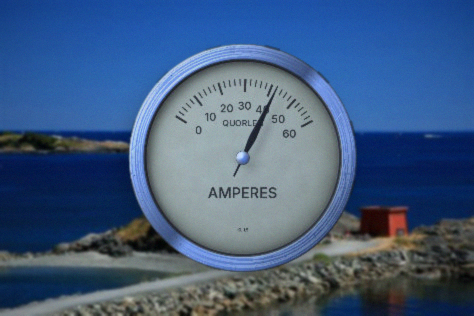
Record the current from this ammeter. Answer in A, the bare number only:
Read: 42
